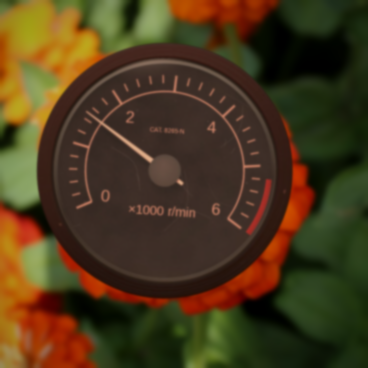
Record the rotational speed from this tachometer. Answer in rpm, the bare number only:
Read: 1500
